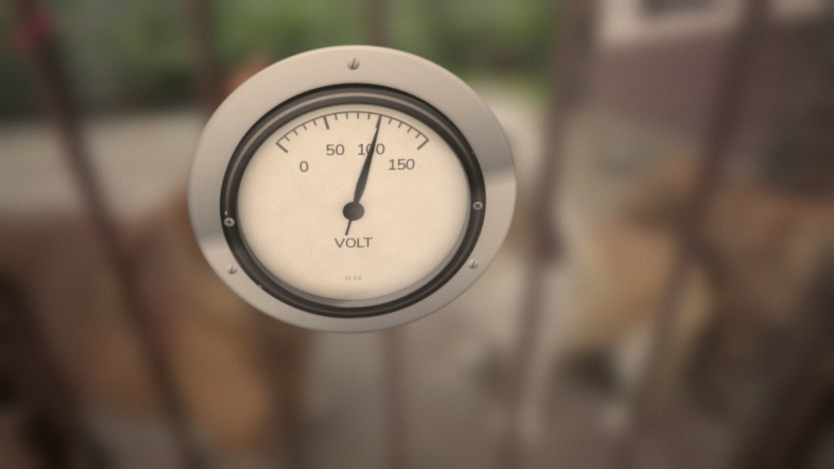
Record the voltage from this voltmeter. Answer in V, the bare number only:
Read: 100
